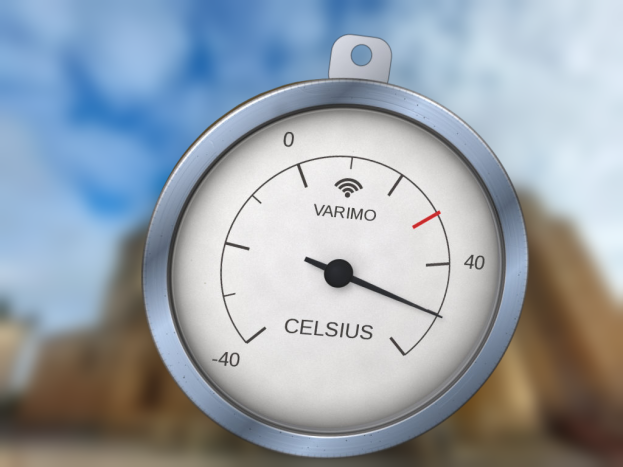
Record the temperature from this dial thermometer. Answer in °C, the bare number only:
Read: 50
